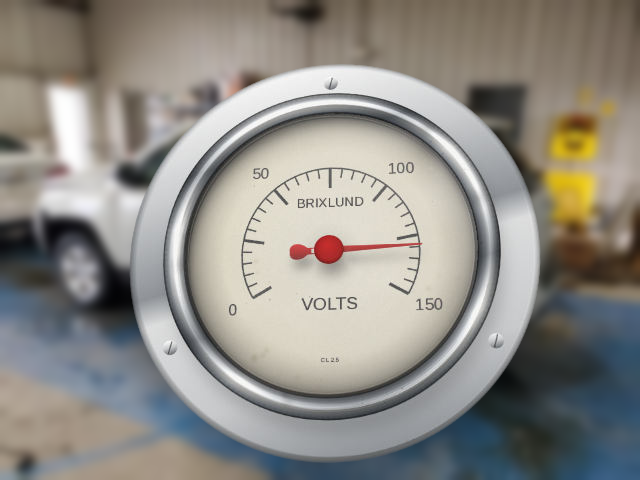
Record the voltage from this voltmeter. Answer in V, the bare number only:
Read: 130
